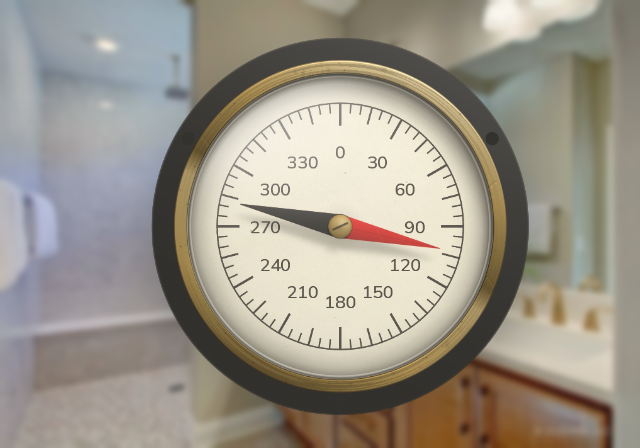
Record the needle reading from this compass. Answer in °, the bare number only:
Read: 102.5
